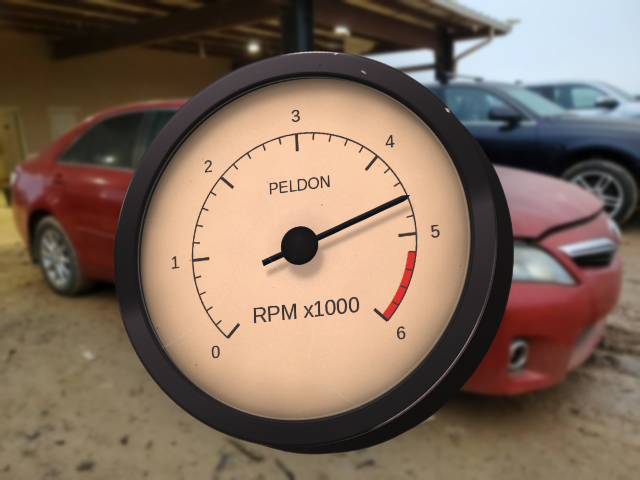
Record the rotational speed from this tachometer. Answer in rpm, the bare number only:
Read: 4600
